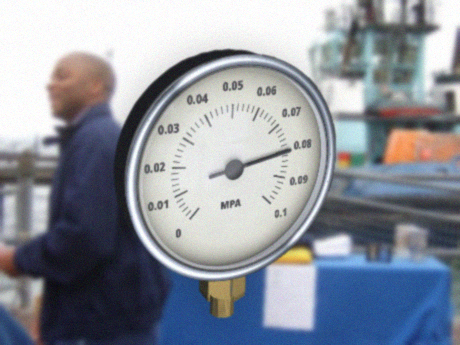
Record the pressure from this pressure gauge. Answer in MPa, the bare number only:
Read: 0.08
